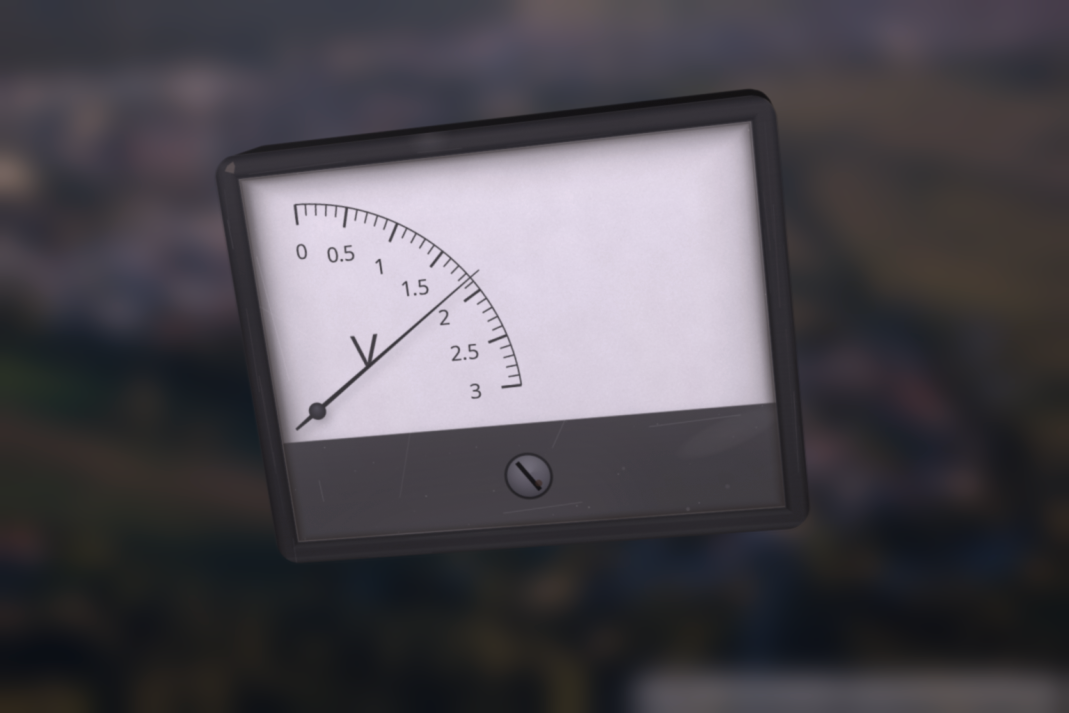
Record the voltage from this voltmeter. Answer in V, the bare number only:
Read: 1.85
